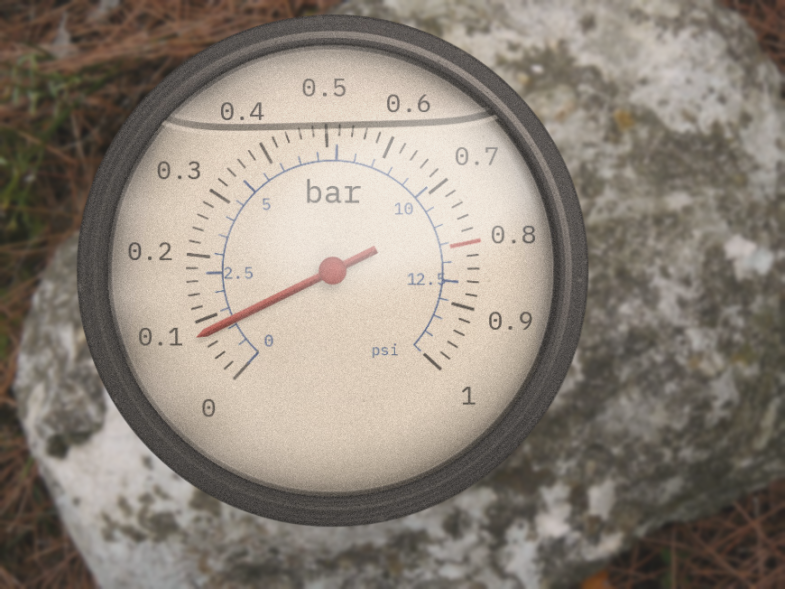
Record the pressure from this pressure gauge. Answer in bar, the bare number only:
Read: 0.08
